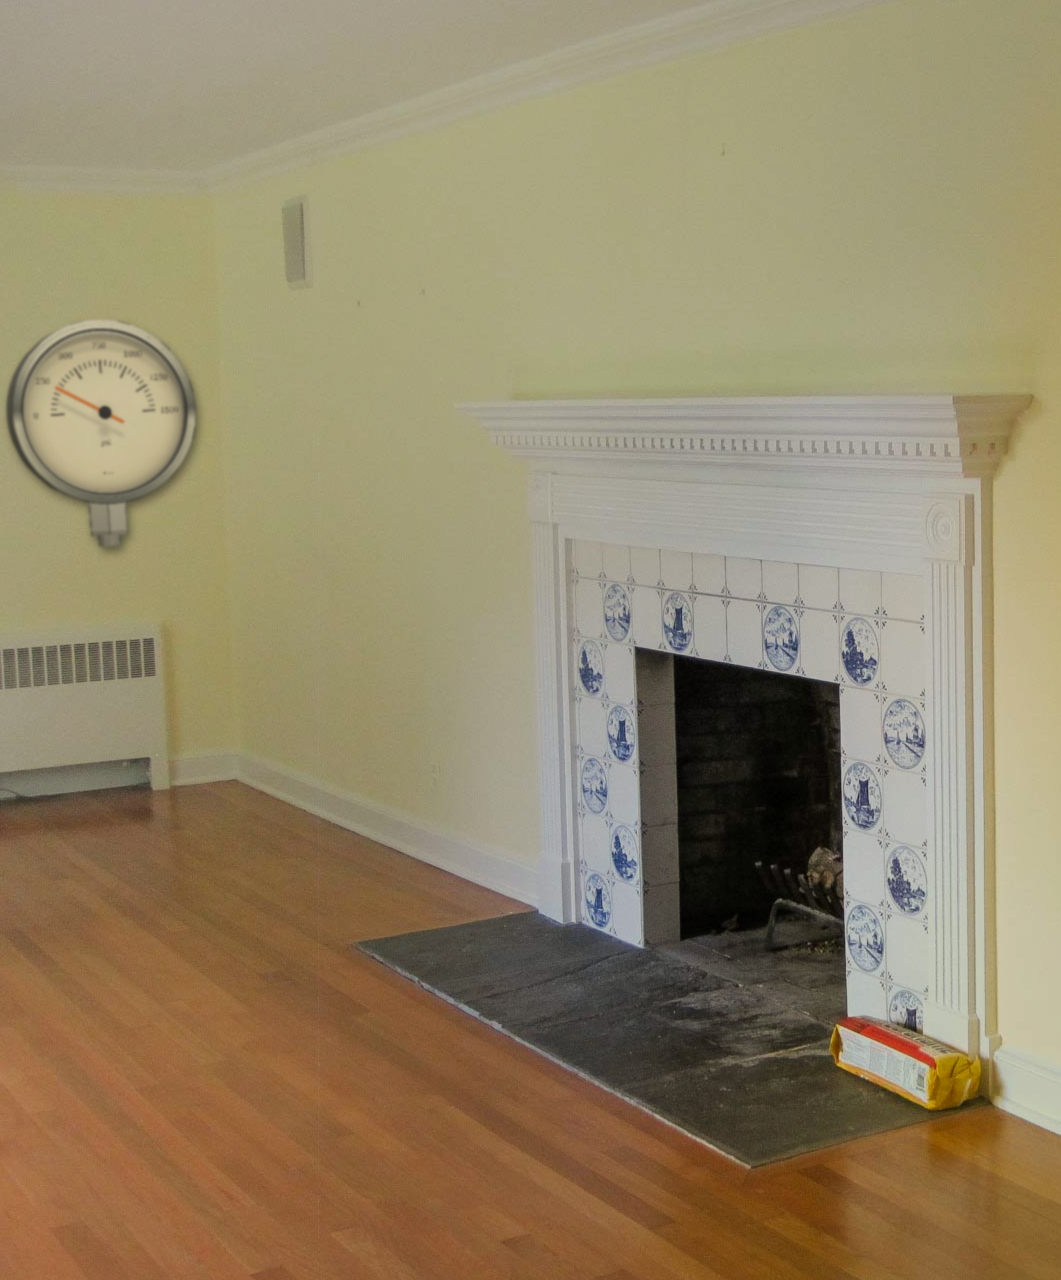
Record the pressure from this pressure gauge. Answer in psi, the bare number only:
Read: 250
